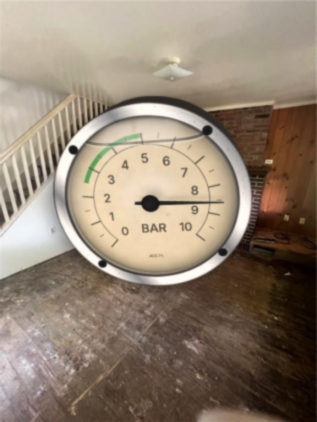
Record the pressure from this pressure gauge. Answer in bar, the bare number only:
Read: 8.5
